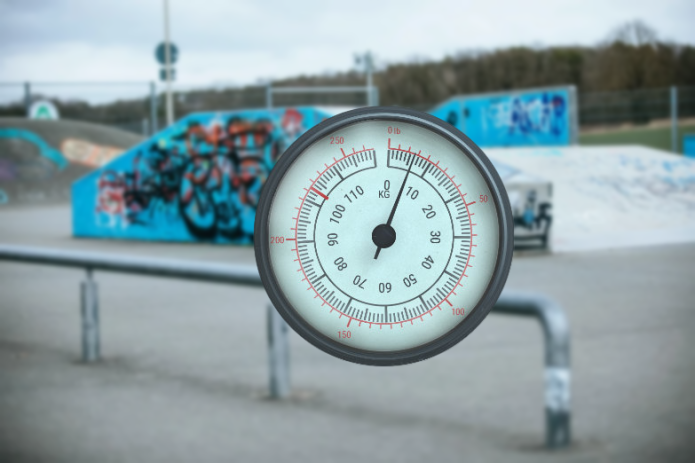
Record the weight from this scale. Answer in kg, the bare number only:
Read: 6
